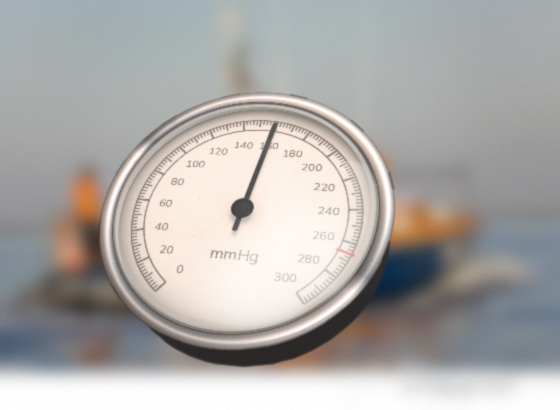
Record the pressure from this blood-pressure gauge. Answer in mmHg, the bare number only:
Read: 160
